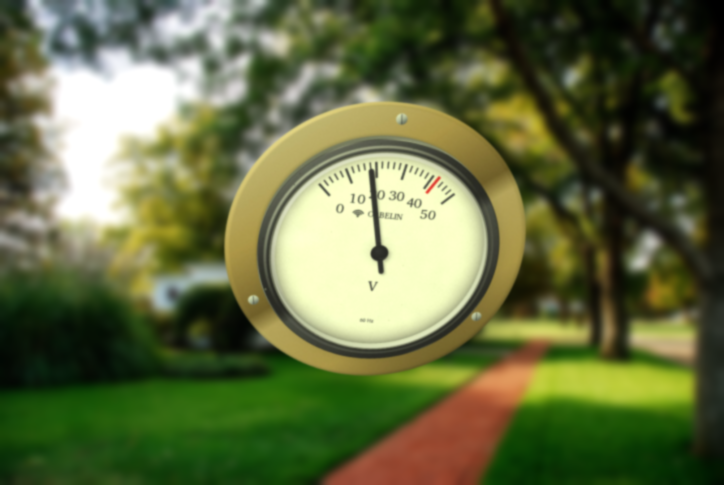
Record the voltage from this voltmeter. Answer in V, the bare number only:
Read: 18
